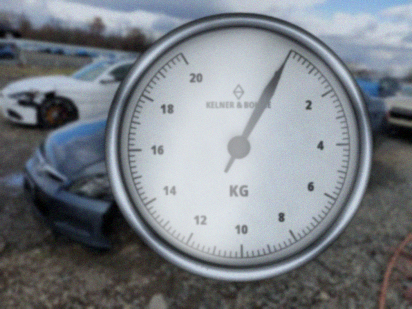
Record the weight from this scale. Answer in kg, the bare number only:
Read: 0
